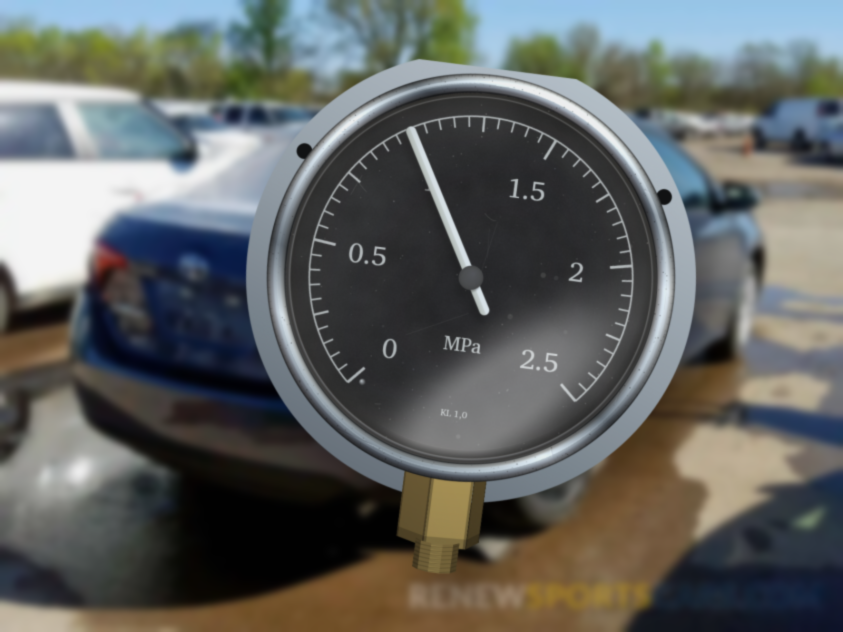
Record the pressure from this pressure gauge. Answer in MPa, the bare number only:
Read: 1
